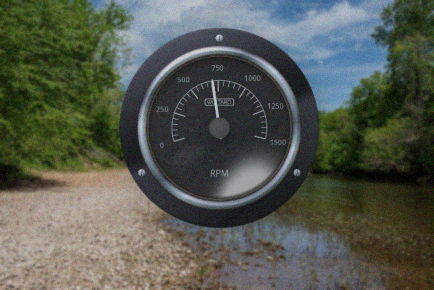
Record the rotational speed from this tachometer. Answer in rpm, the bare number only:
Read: 700
